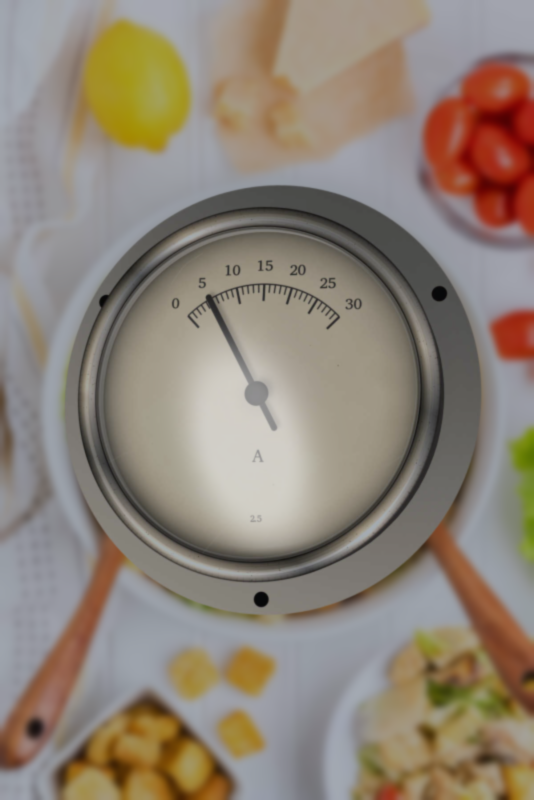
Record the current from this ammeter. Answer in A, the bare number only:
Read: 5
